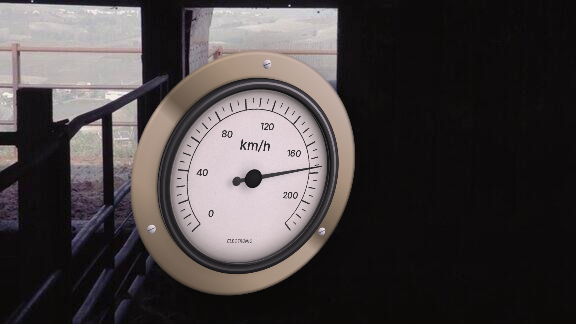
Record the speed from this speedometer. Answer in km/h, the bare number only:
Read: 175
